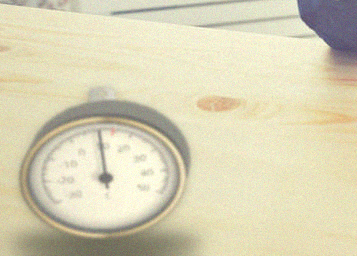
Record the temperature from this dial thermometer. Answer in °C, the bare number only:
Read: 10
